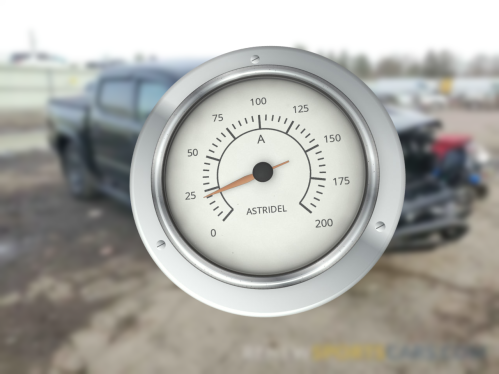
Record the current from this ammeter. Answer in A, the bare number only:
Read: 20
